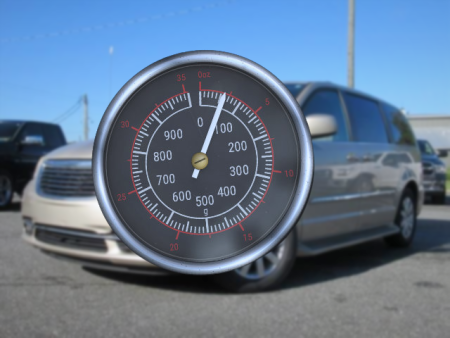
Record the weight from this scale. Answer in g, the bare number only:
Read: 60
